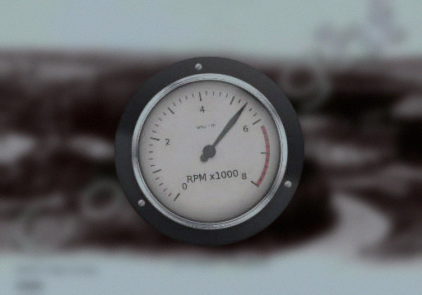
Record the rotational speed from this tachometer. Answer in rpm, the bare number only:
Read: 5400
